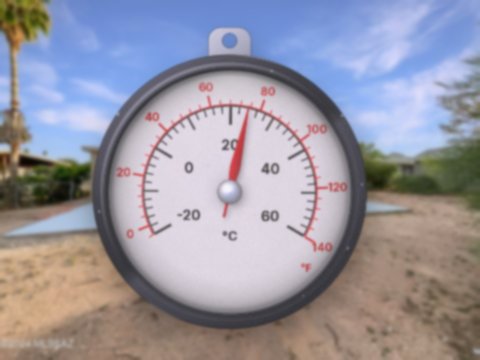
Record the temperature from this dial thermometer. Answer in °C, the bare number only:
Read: 24
